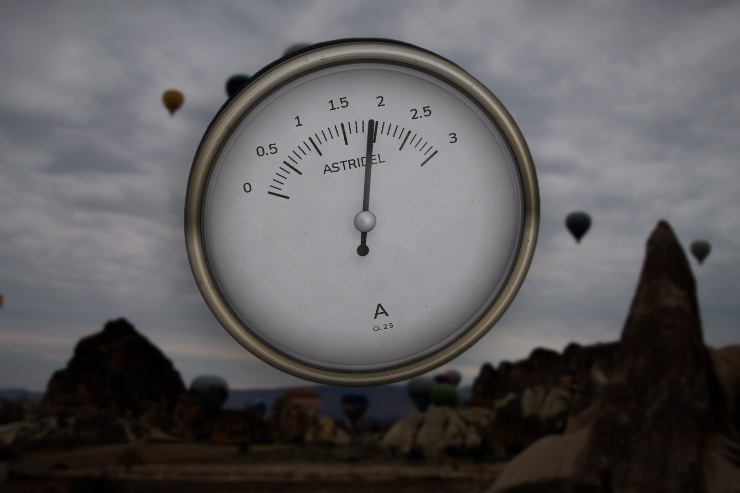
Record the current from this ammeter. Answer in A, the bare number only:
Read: 1.9
